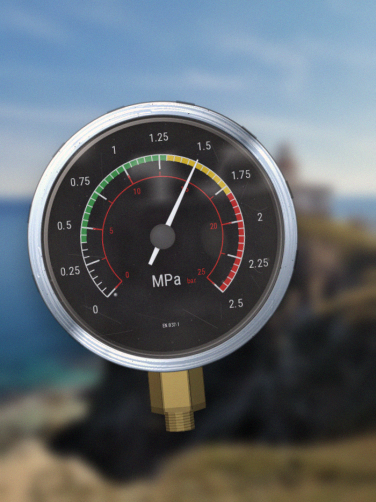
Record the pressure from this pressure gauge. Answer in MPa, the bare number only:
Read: 1.5
